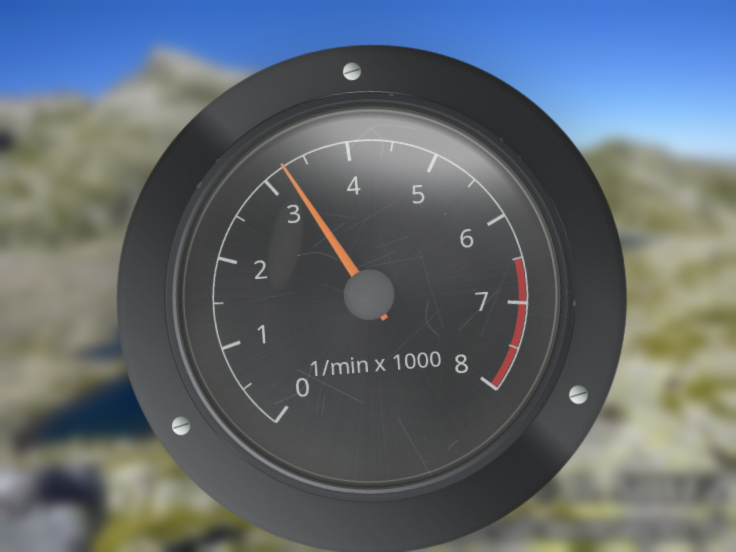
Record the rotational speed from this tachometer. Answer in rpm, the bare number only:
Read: 3250
